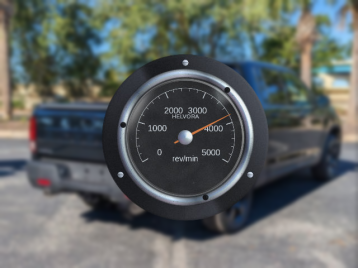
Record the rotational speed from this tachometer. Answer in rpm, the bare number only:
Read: 3800
